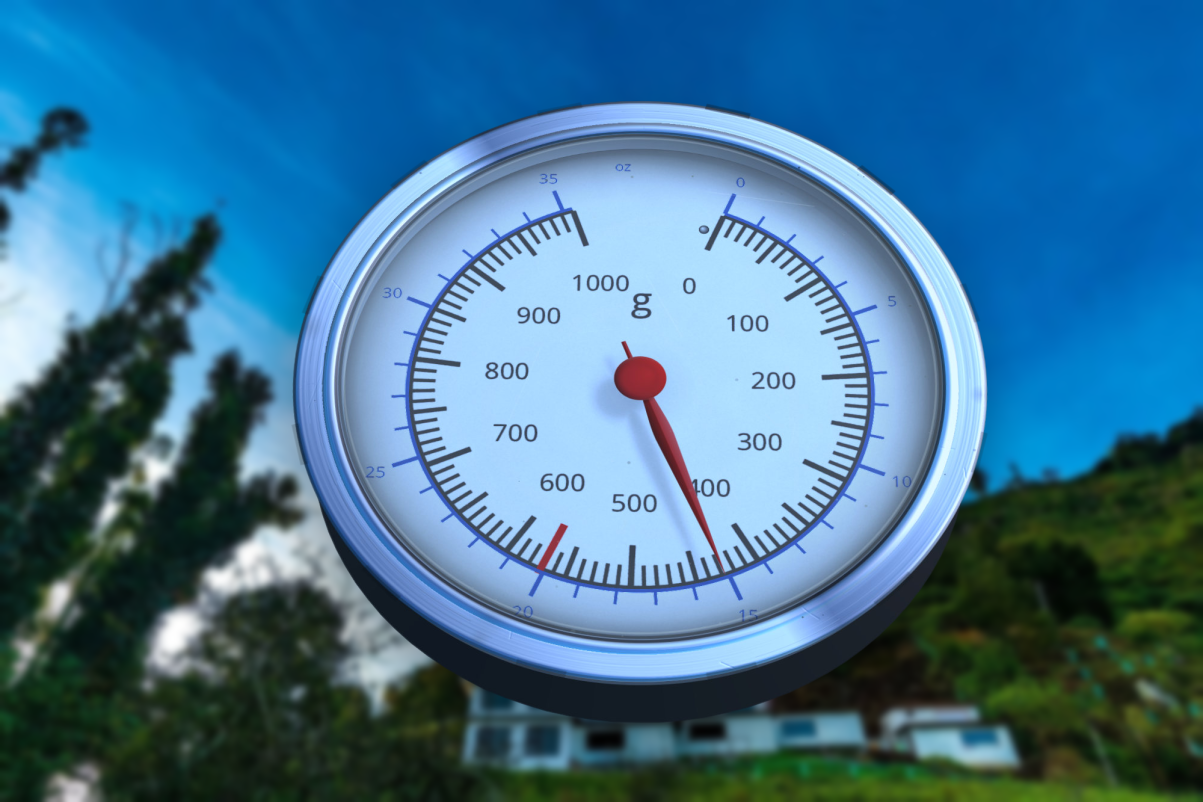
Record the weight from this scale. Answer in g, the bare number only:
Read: 430
